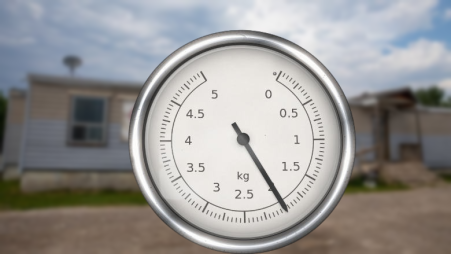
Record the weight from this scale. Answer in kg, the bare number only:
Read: 2
